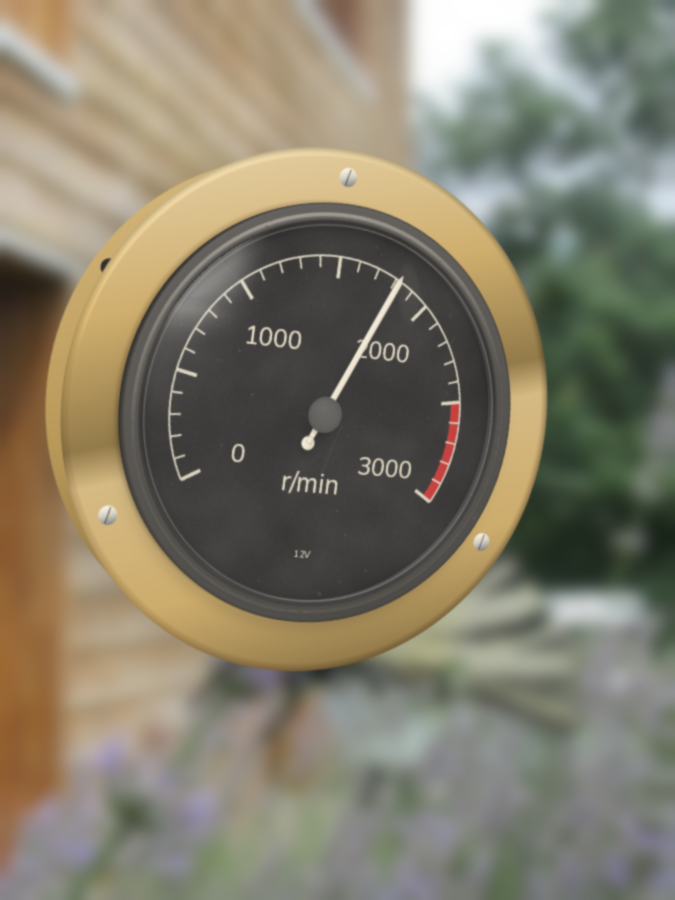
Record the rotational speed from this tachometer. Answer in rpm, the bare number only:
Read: 1800
